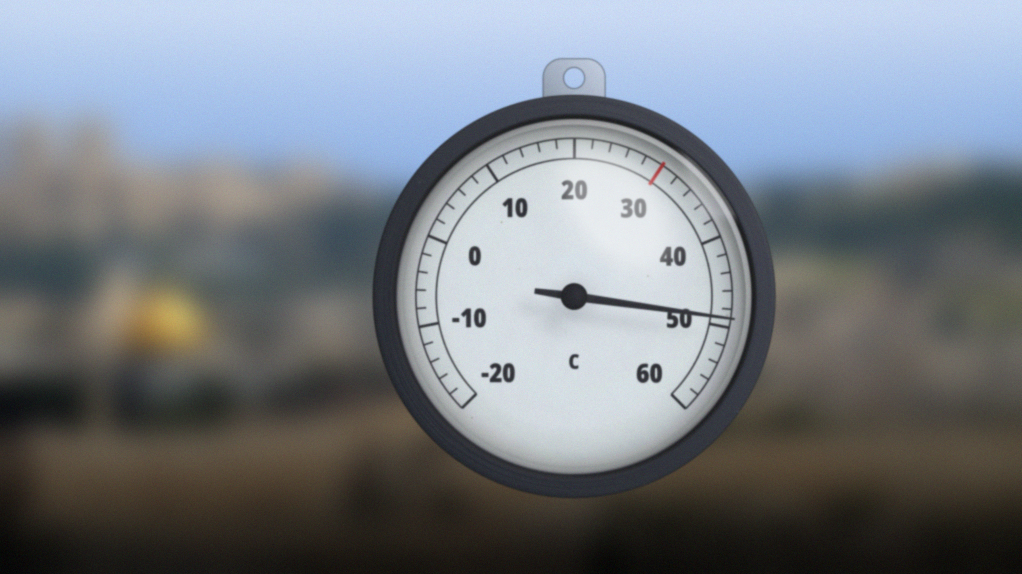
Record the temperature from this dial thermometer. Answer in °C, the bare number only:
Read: 49
